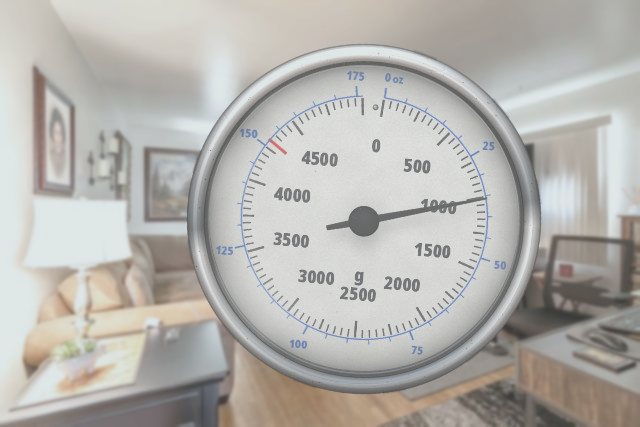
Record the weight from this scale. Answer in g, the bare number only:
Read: 1000
